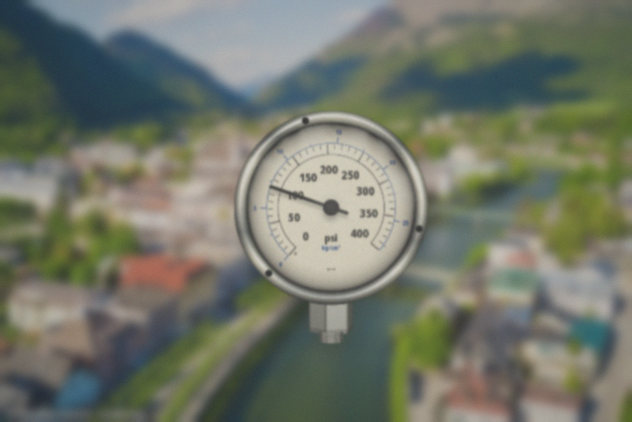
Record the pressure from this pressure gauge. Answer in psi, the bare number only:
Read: 100
